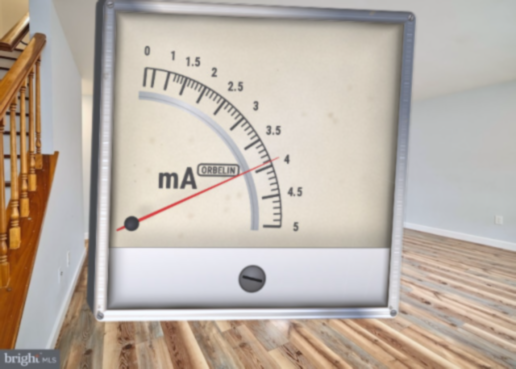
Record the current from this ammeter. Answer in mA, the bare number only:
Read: 3.9
